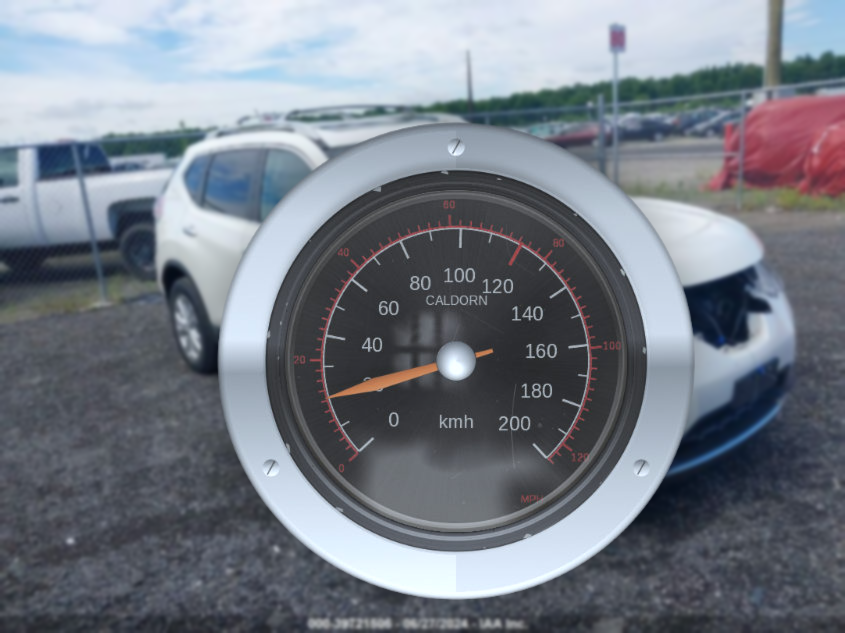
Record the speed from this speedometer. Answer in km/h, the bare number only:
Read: 20
